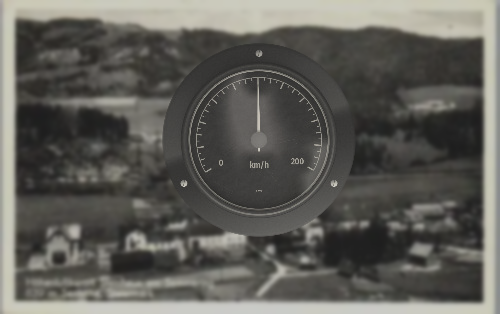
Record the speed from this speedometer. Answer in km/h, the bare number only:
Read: 100
